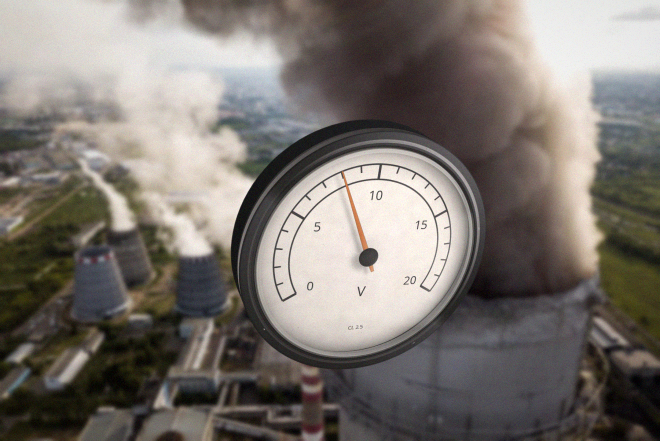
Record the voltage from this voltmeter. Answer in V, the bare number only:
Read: 8
